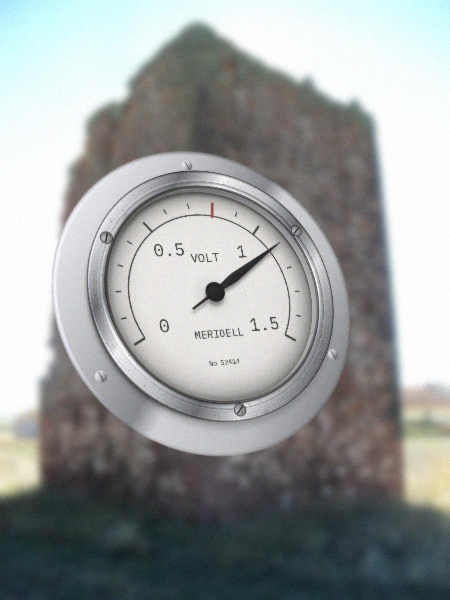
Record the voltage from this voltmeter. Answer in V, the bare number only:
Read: 1.1
